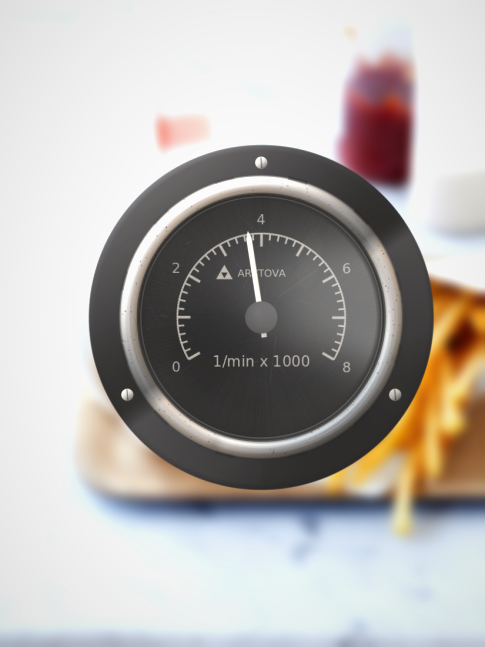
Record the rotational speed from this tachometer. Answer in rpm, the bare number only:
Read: 3700
